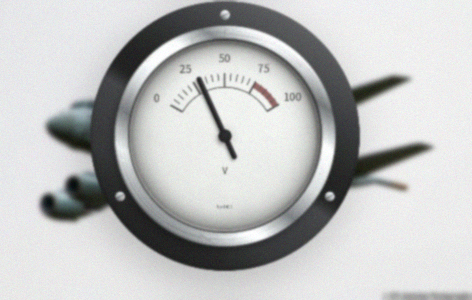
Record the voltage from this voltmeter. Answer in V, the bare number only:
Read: 30
